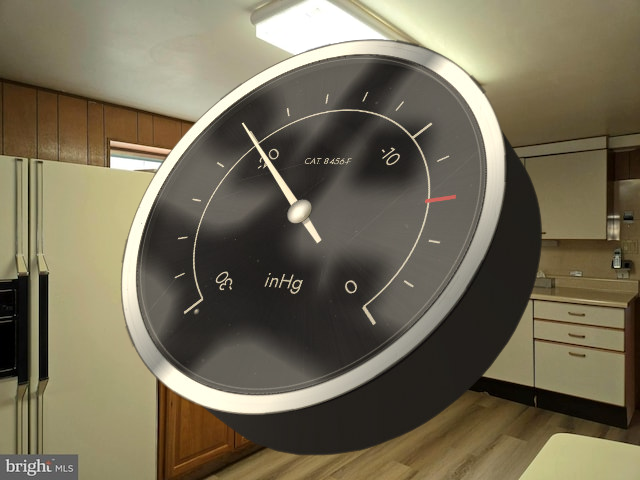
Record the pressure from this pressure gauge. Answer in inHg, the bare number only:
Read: -20
